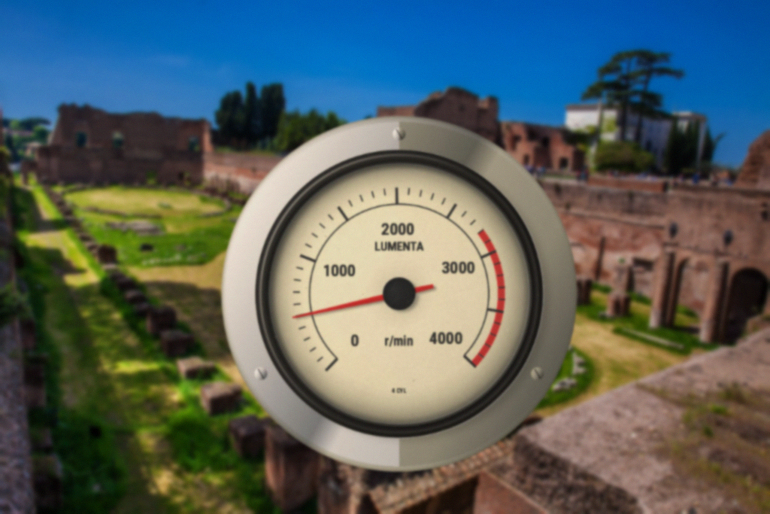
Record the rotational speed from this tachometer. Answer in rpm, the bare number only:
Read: 500
